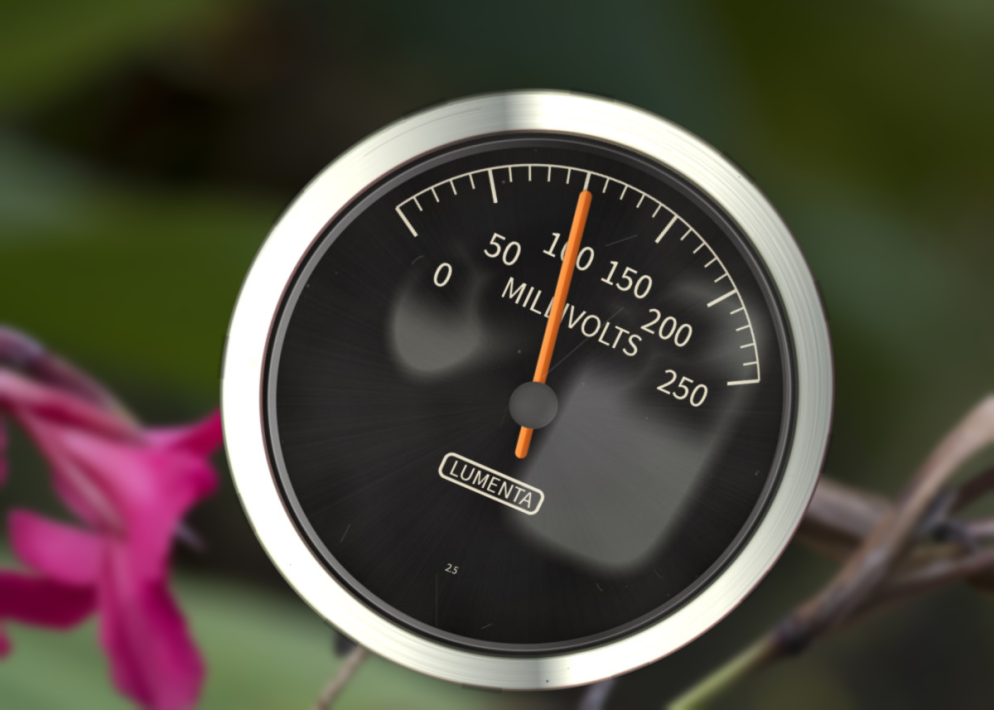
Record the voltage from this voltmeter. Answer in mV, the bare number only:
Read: 100
